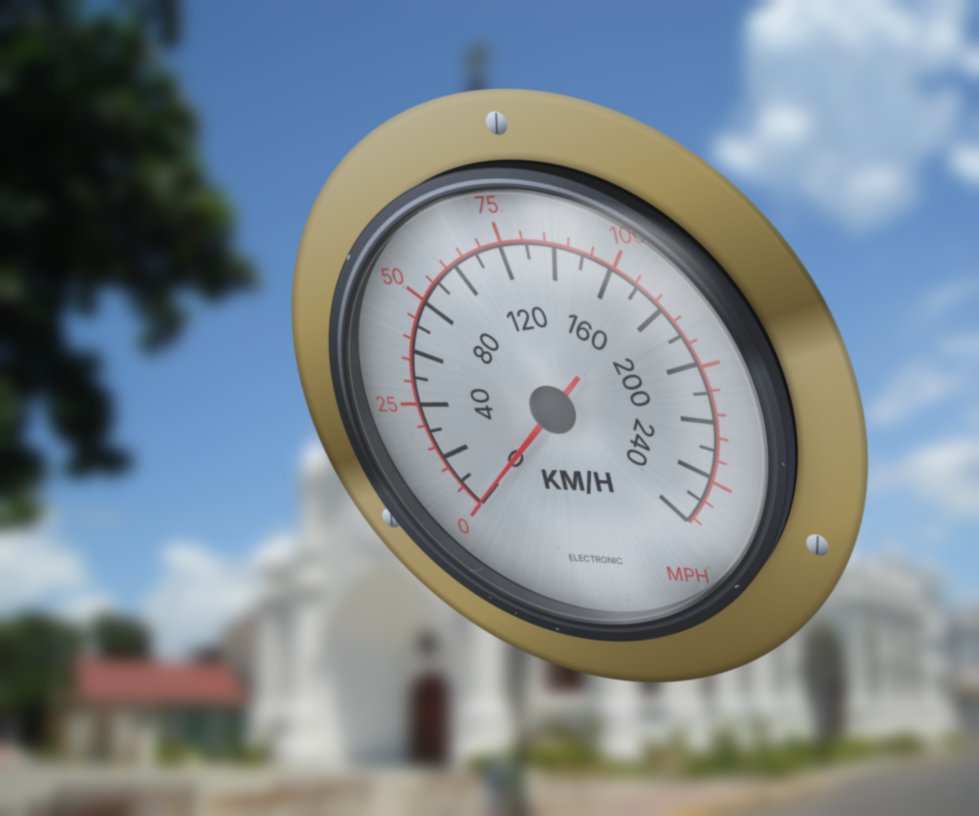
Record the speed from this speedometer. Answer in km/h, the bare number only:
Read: 0
